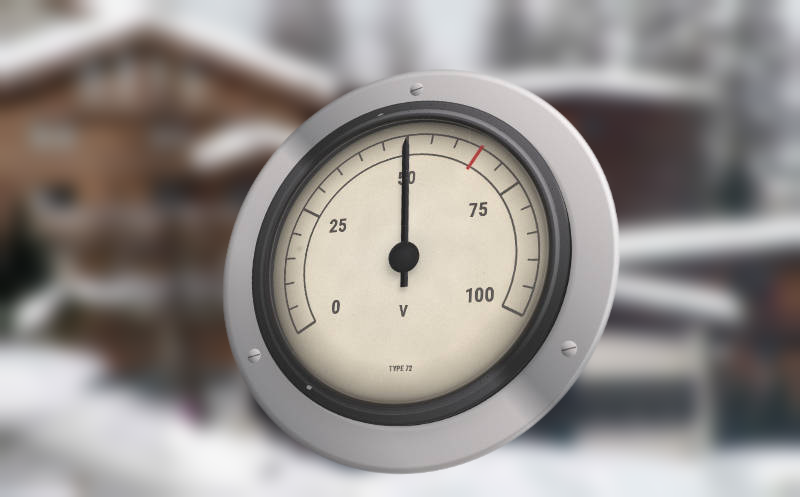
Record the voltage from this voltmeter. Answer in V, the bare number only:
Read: 50
